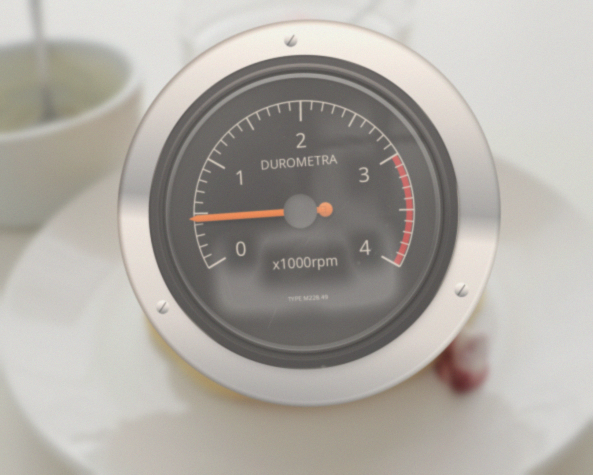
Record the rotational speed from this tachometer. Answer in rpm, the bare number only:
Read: 450
